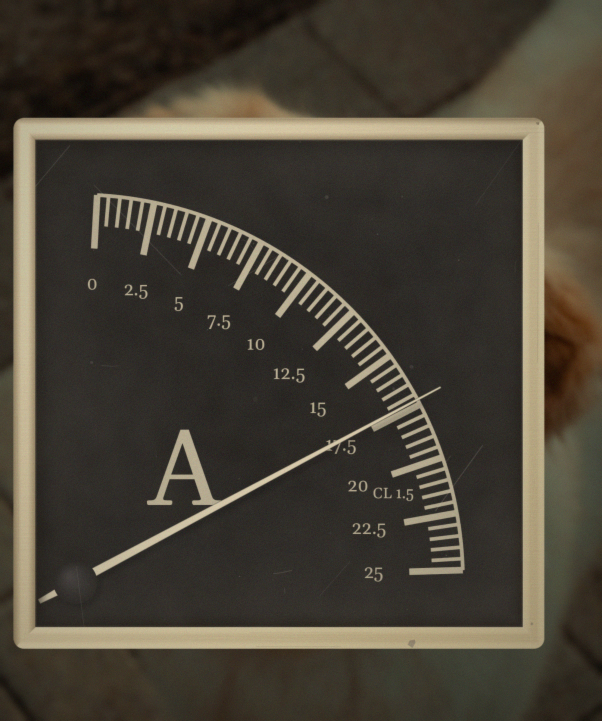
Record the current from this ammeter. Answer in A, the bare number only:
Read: 17.25
